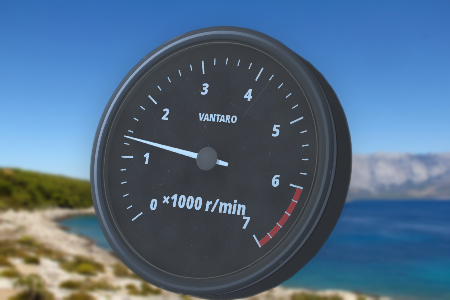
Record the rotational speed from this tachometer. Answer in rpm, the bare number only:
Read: 1300
